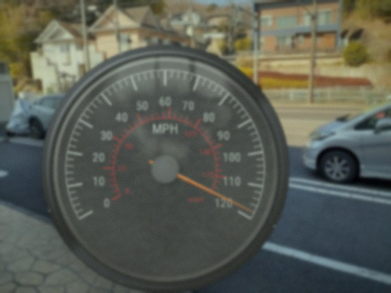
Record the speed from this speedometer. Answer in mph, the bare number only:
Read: 118
